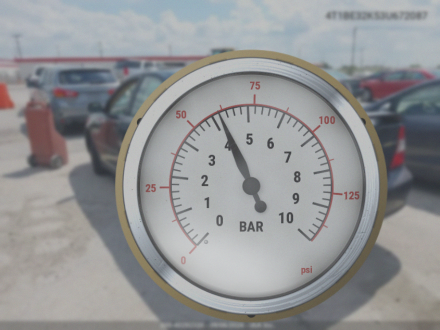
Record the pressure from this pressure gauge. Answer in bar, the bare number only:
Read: 4.2
